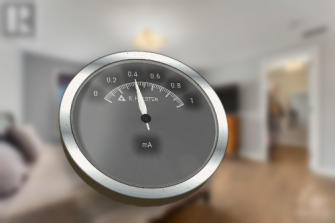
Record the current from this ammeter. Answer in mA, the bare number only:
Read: 0.4
